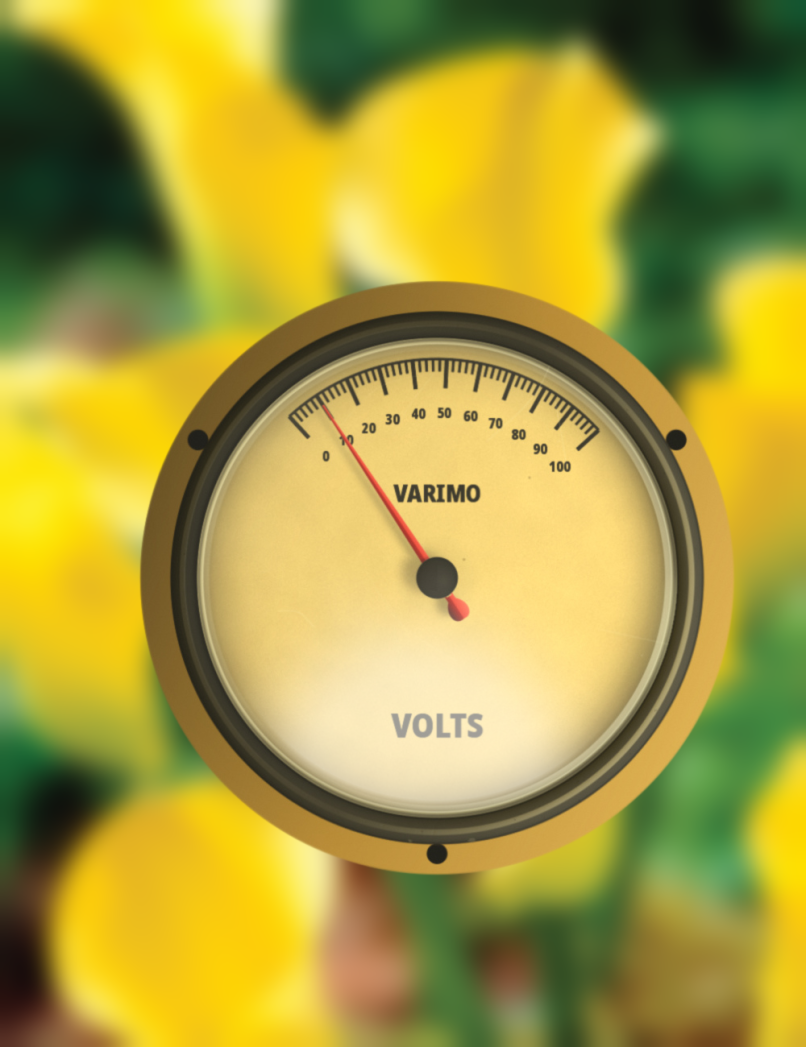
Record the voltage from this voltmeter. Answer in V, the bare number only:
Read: 10
